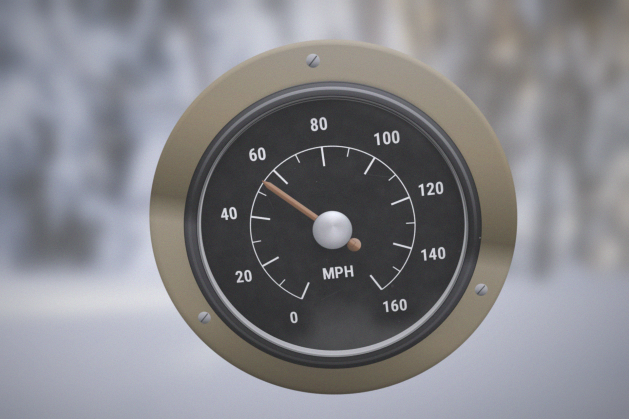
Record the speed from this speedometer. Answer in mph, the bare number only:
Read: 55
